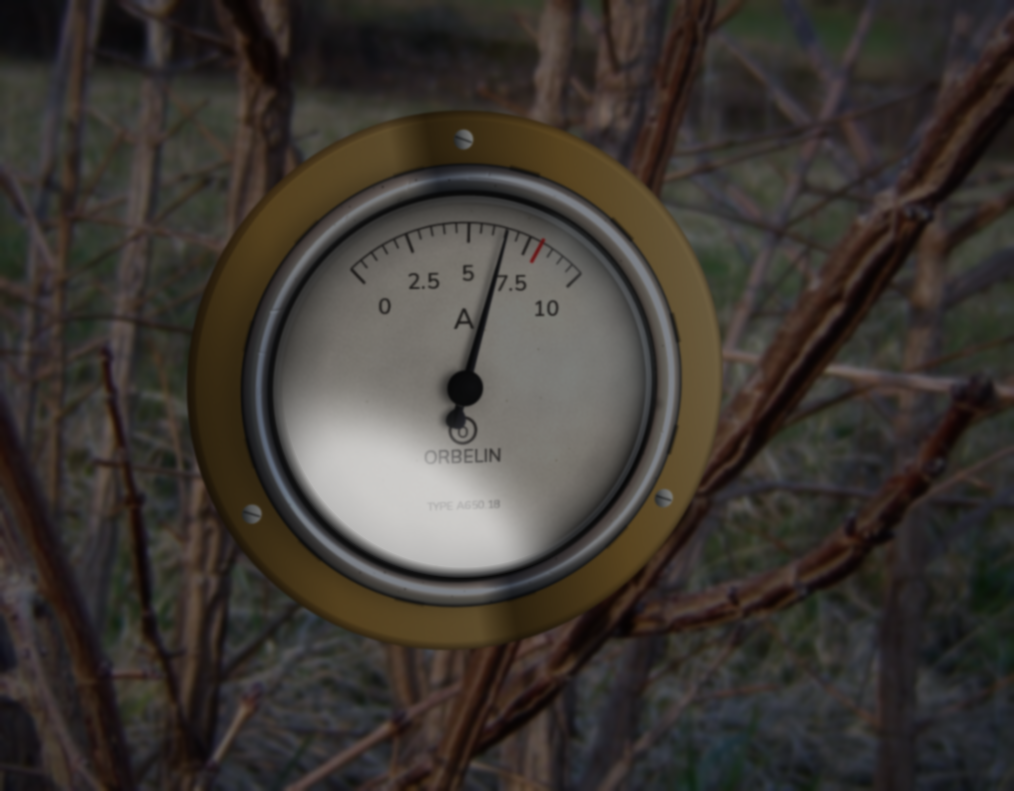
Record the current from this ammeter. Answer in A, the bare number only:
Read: 6.5
